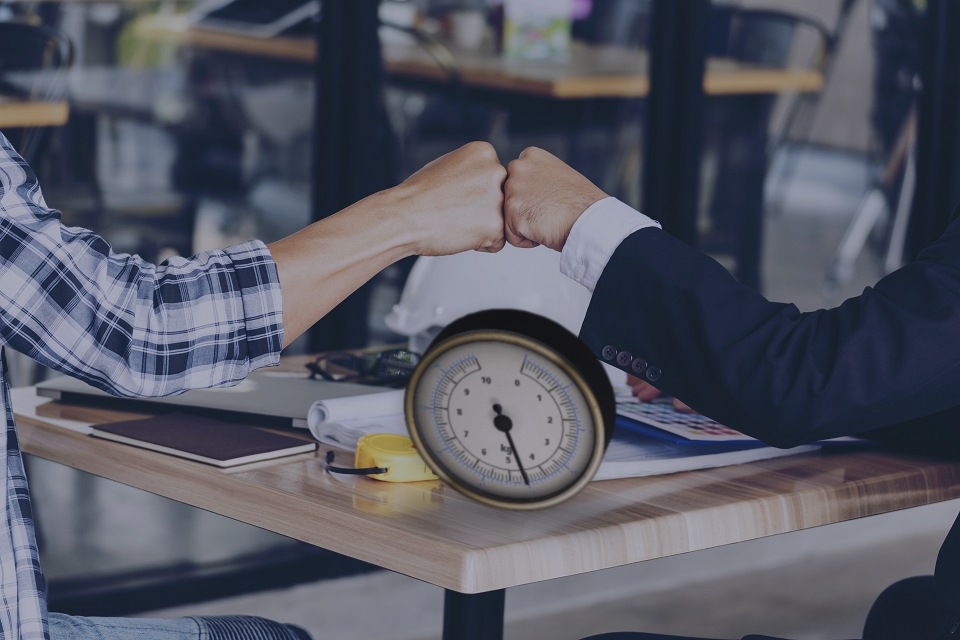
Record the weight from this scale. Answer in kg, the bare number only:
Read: 4.5
